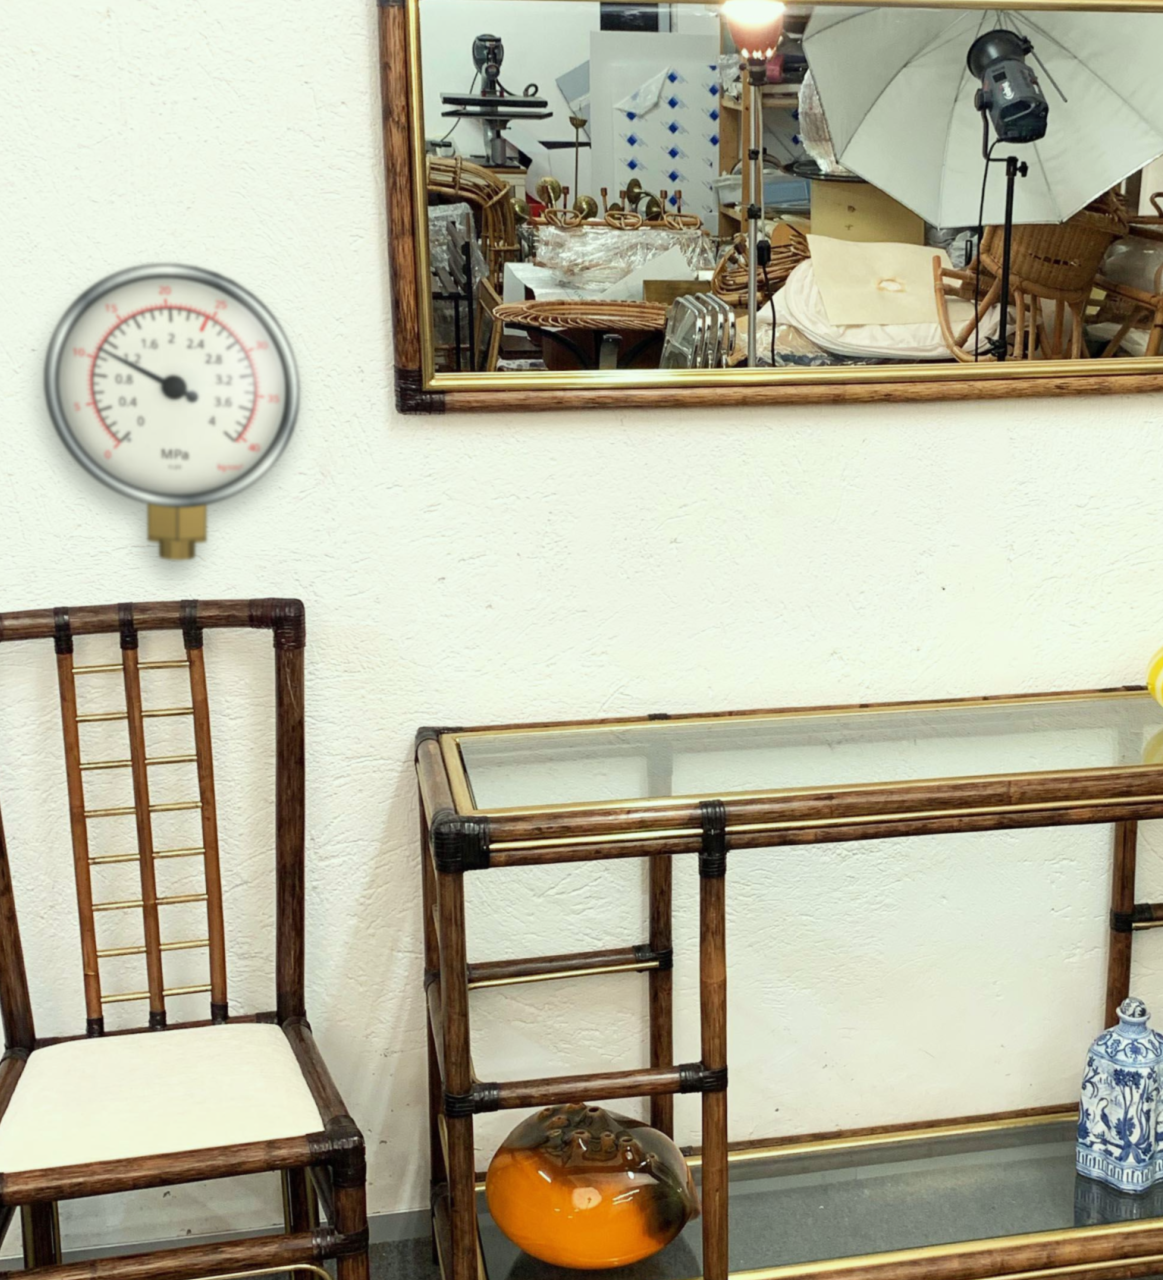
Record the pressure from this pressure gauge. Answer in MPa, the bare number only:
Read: 1.1
